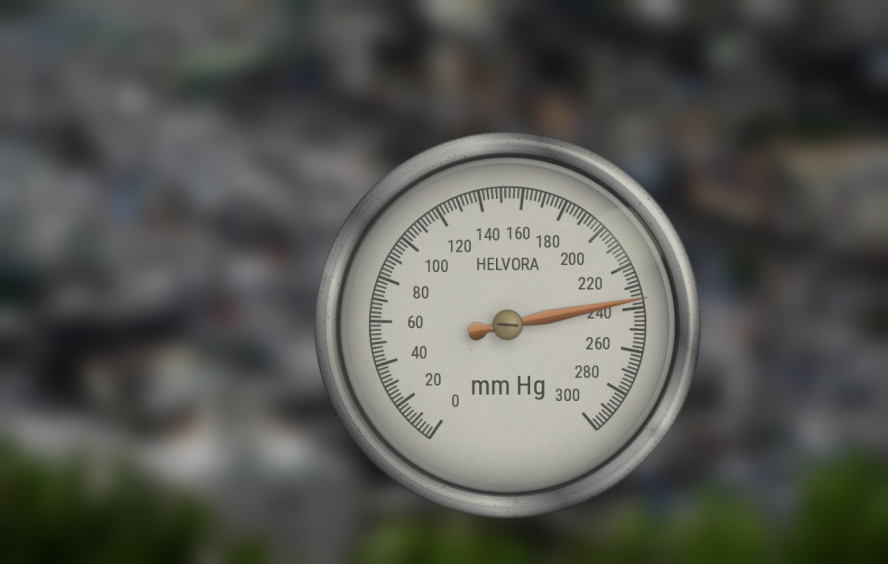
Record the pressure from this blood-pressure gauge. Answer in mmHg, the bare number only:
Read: 236
